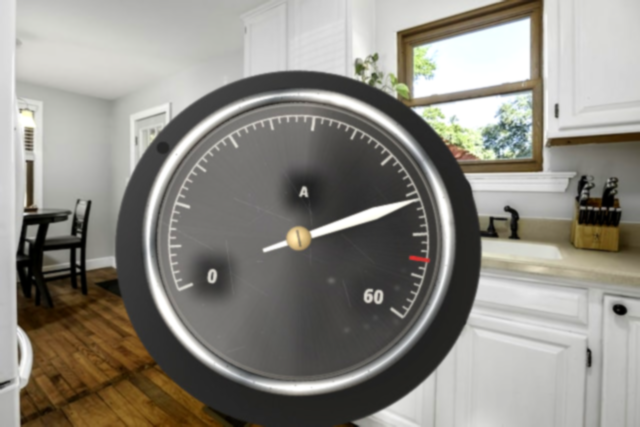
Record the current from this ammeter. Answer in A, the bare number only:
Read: 46
